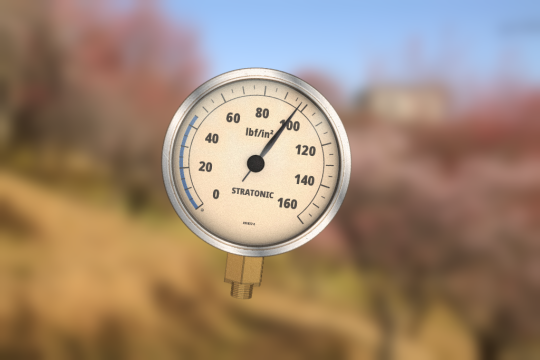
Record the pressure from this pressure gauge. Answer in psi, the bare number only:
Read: 97.5
